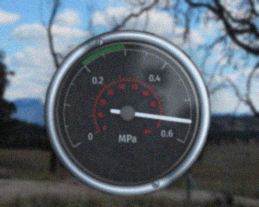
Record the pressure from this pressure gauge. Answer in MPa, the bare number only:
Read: 0.55
